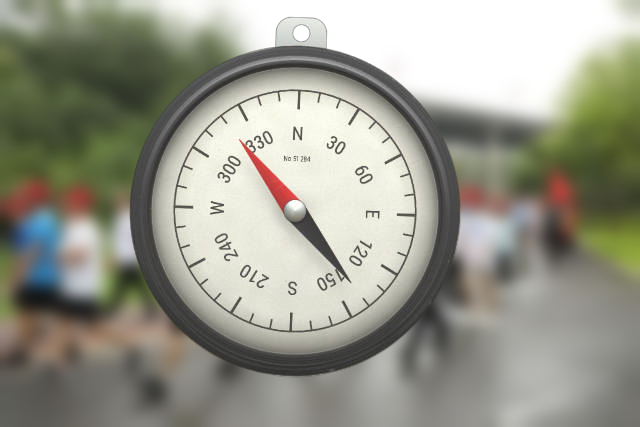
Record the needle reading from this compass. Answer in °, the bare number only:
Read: 320
